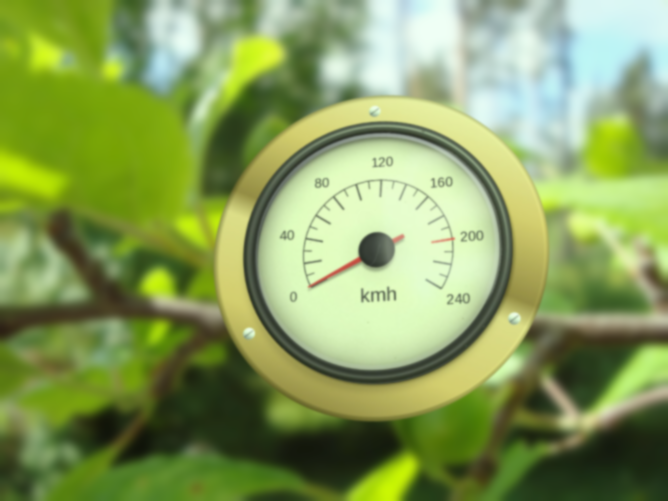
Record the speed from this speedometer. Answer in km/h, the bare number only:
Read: 0
